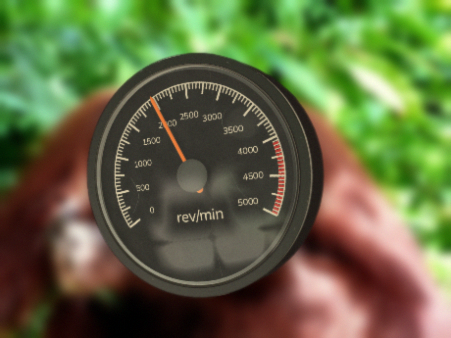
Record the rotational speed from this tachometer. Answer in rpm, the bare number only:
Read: 2000
